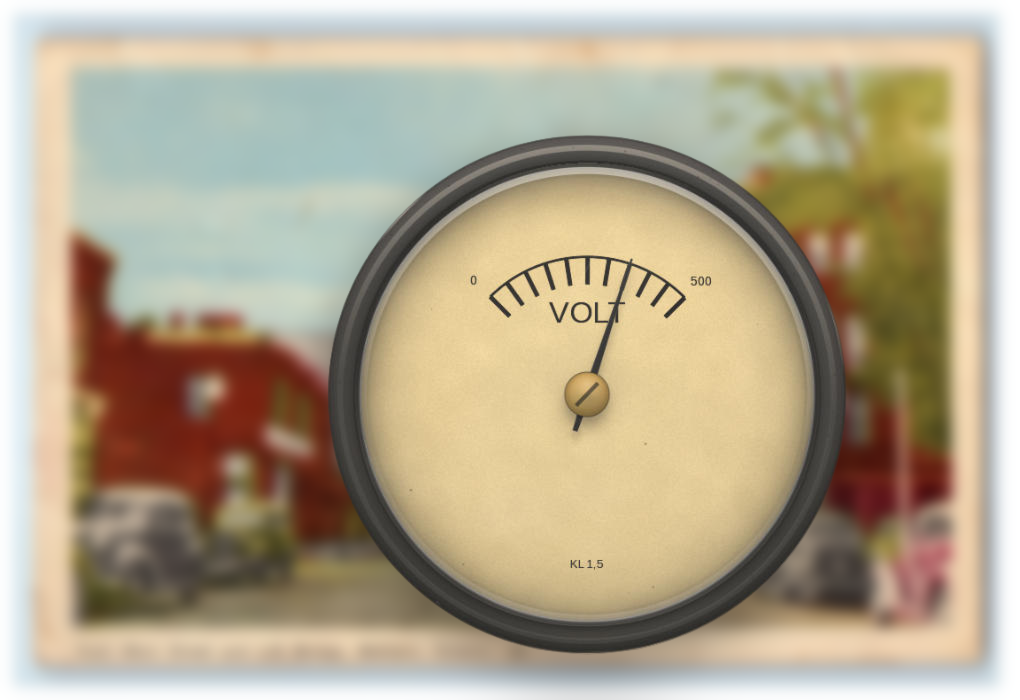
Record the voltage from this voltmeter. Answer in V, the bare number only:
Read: 350
